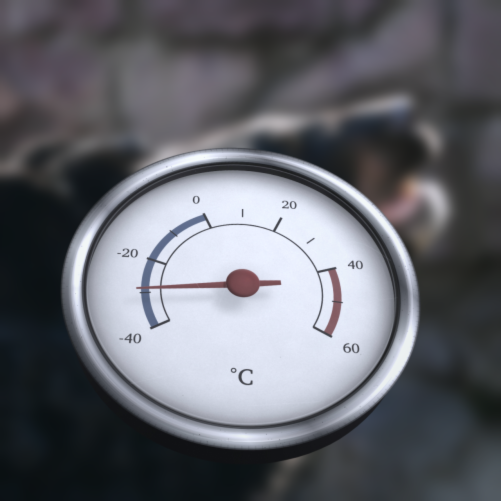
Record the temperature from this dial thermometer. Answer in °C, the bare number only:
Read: -30
